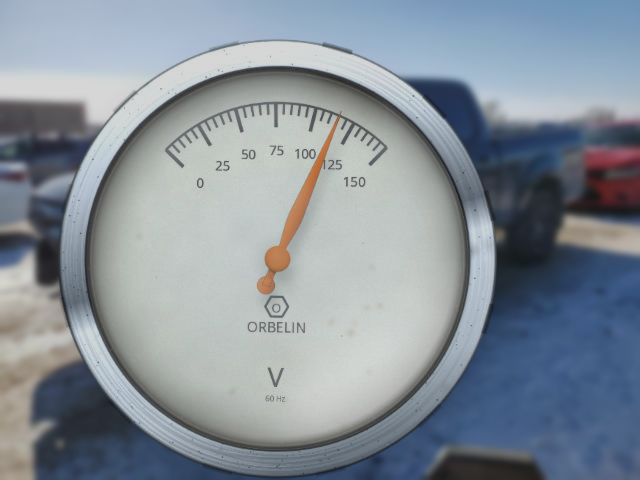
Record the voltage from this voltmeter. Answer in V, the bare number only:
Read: 115
